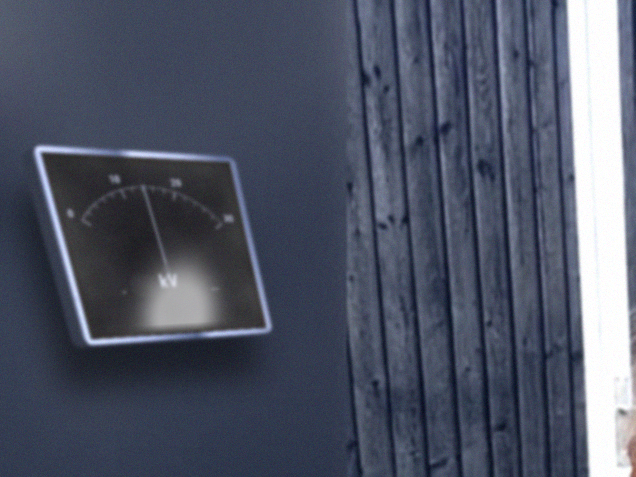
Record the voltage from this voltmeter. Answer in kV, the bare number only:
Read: 14
